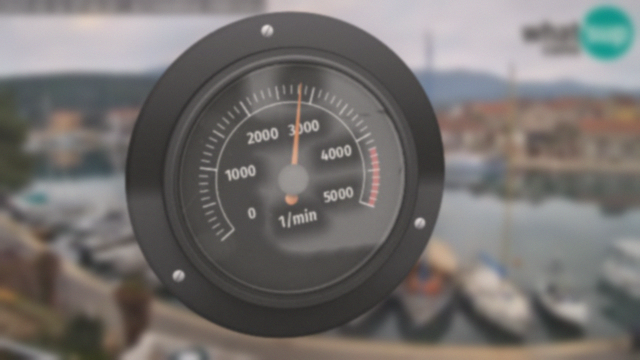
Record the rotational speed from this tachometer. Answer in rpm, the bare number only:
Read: 2800
